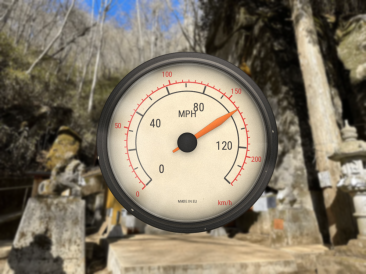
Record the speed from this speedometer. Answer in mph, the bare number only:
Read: 100
